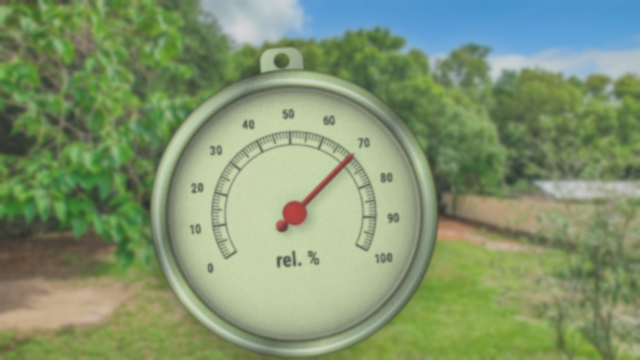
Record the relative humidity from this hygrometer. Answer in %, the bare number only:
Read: 70
